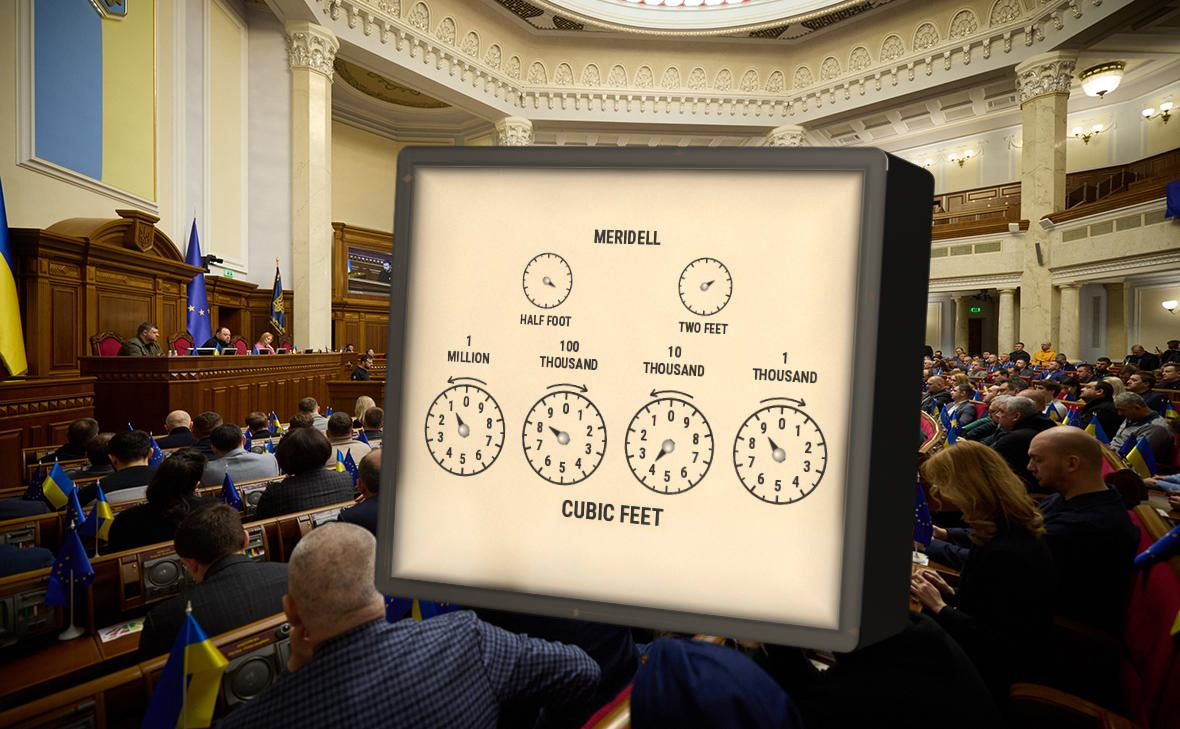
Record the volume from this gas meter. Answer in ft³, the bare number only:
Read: 83900
